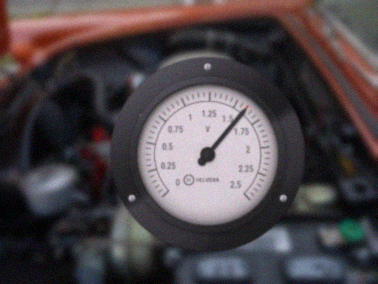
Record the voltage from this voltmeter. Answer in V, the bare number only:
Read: 1.6
